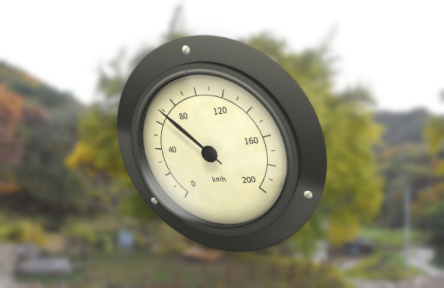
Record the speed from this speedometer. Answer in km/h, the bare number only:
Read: 70
